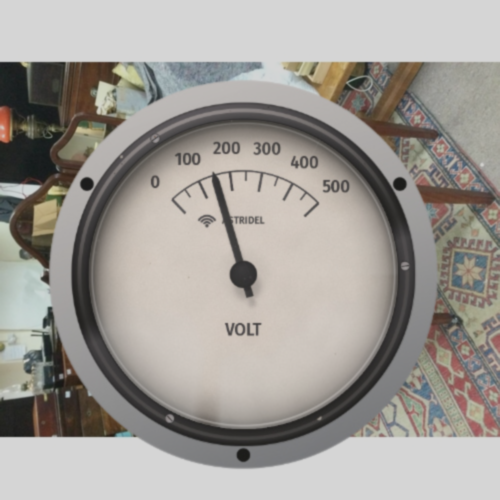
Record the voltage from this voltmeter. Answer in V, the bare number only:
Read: 150
